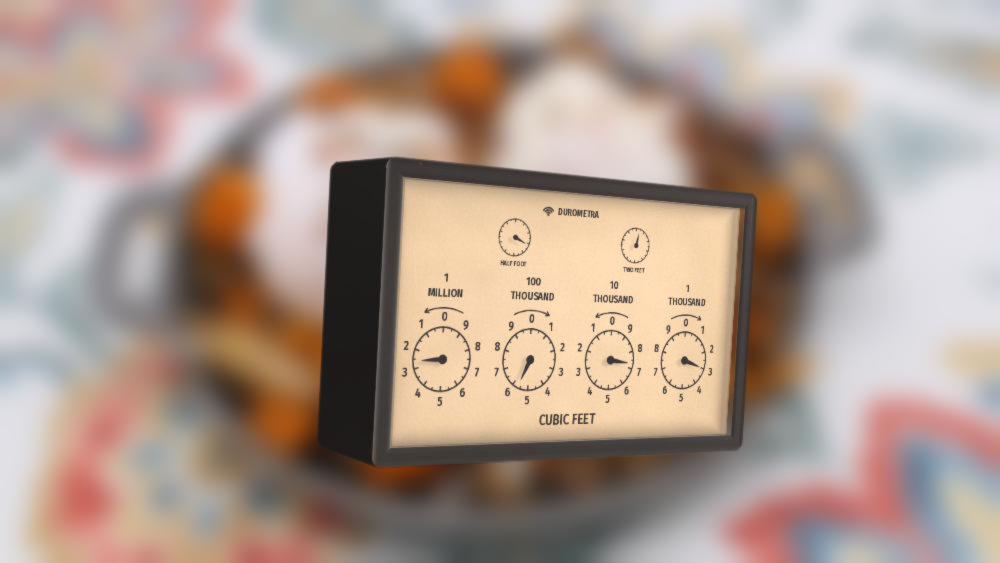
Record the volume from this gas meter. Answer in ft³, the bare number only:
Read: 257300
